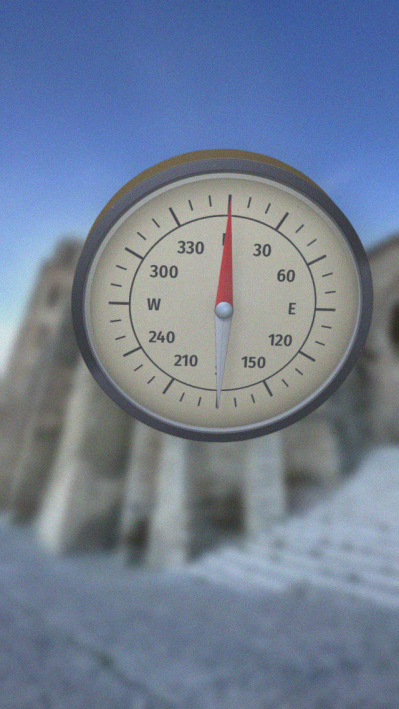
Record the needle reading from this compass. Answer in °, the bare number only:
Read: 0
